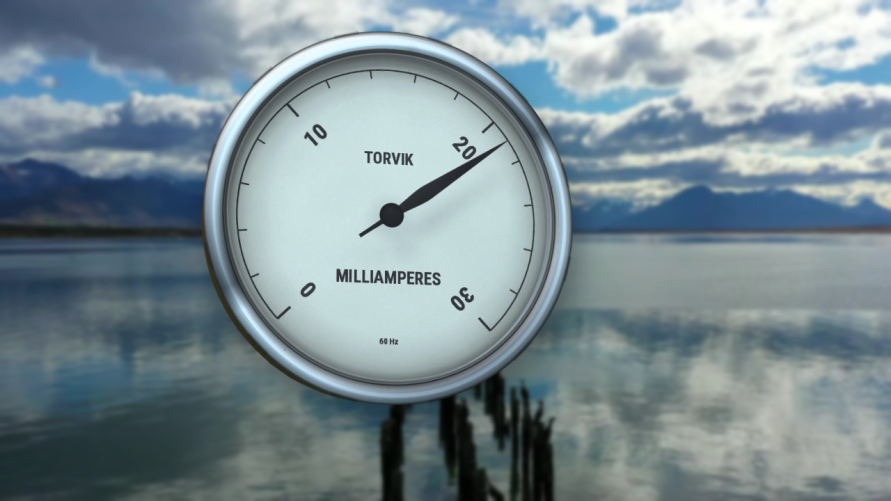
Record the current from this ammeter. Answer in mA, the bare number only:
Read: 21
